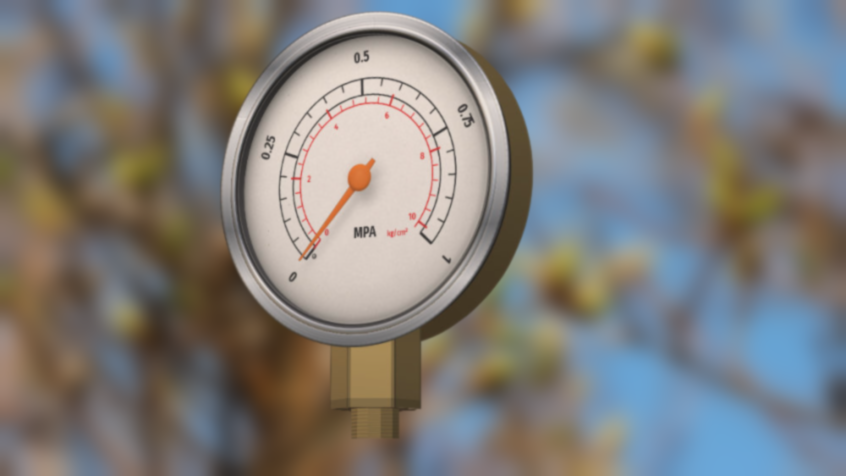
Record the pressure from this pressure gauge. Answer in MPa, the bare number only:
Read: 0
